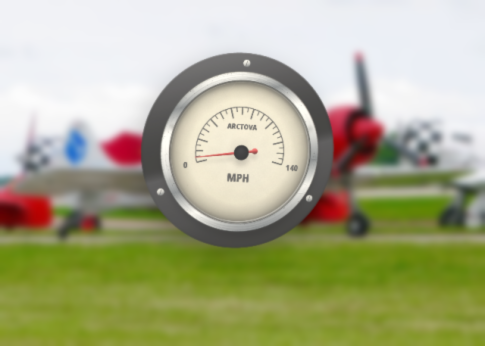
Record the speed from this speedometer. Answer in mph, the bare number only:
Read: 5
